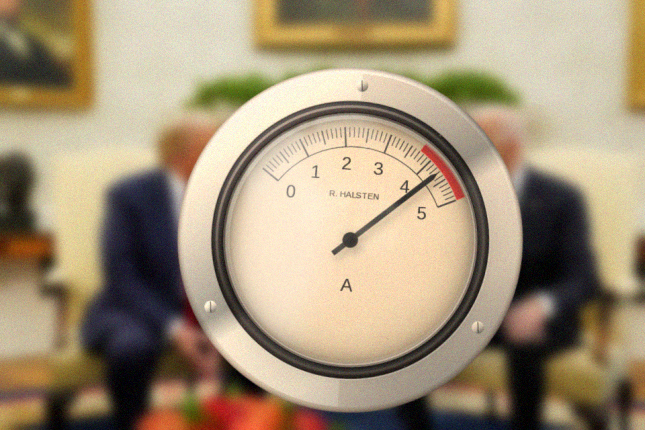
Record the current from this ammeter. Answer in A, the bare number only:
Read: 4.3
